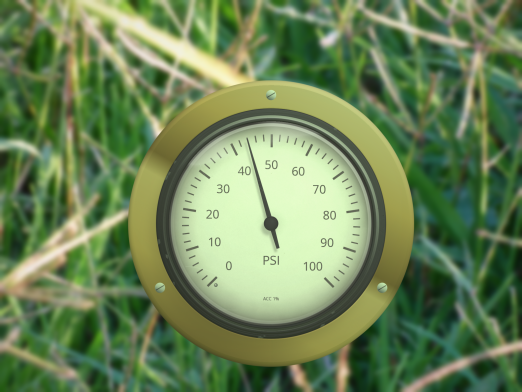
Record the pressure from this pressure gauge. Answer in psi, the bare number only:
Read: 44
